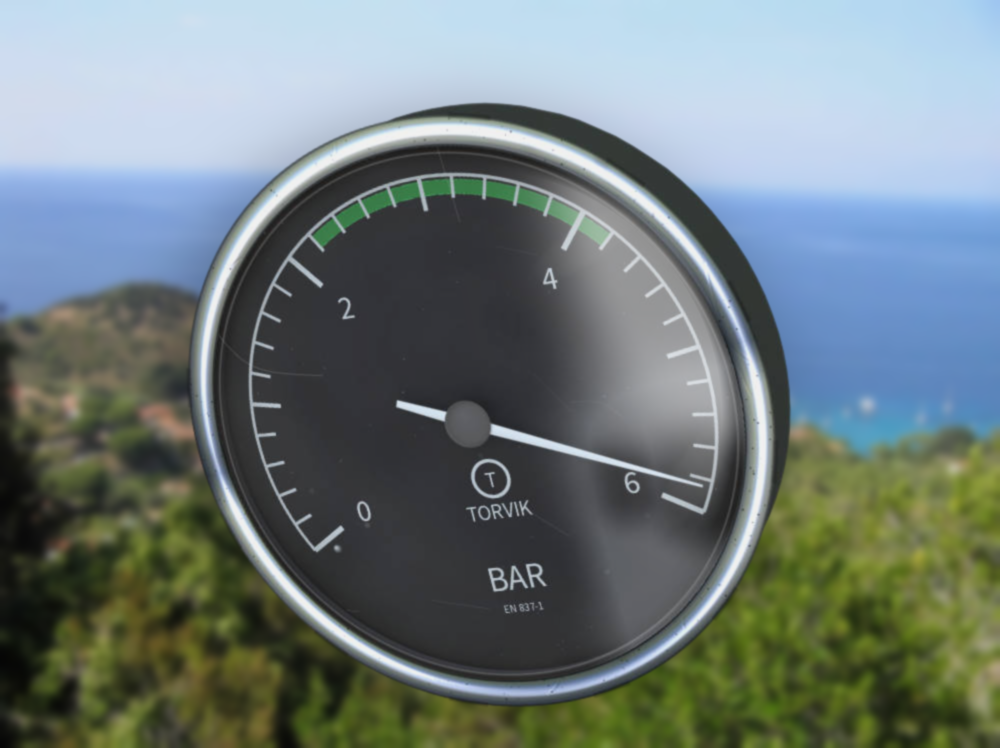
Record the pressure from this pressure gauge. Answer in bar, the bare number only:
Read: 5.8
